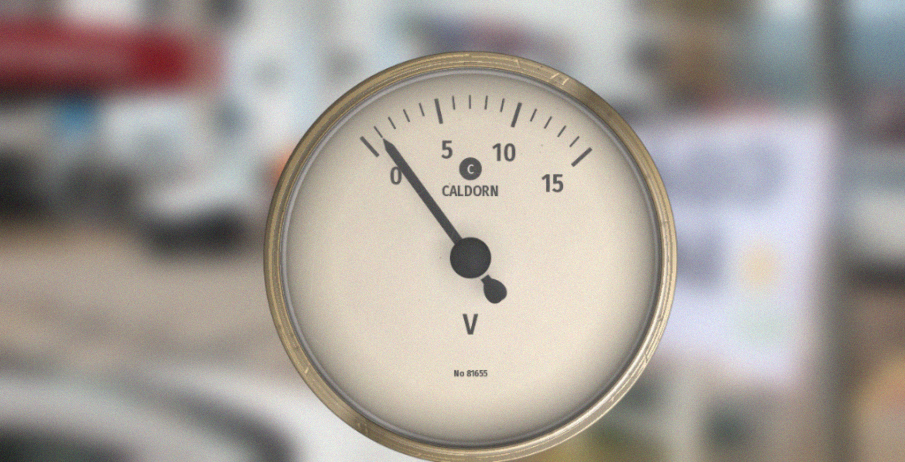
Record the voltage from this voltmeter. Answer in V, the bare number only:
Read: 1
